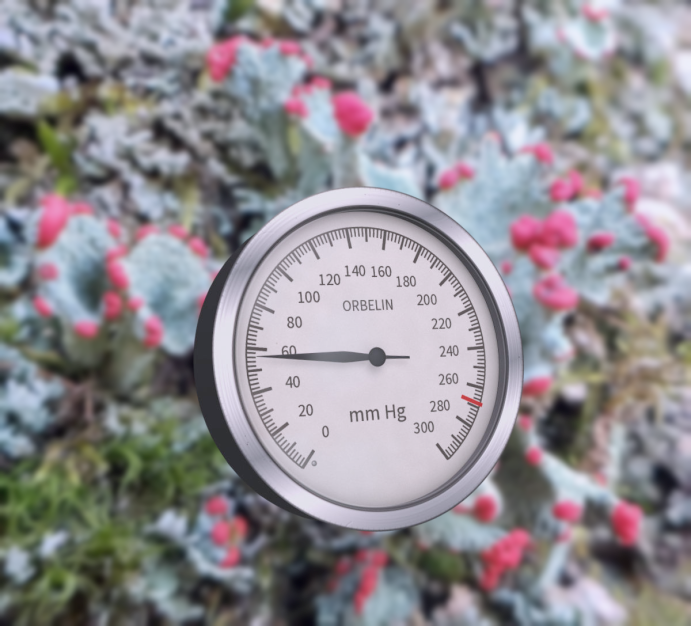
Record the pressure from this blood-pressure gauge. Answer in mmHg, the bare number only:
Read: 56
